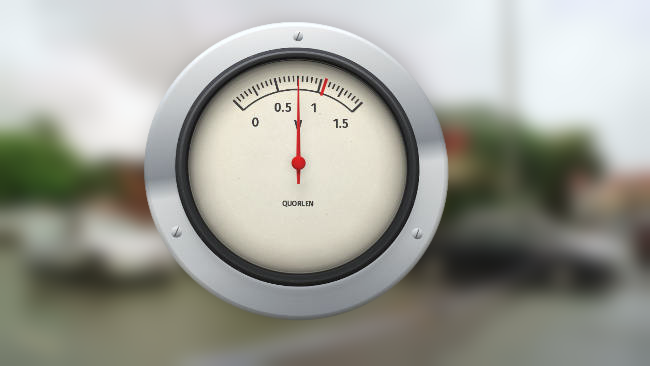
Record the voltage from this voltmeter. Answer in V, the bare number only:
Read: 0.75
